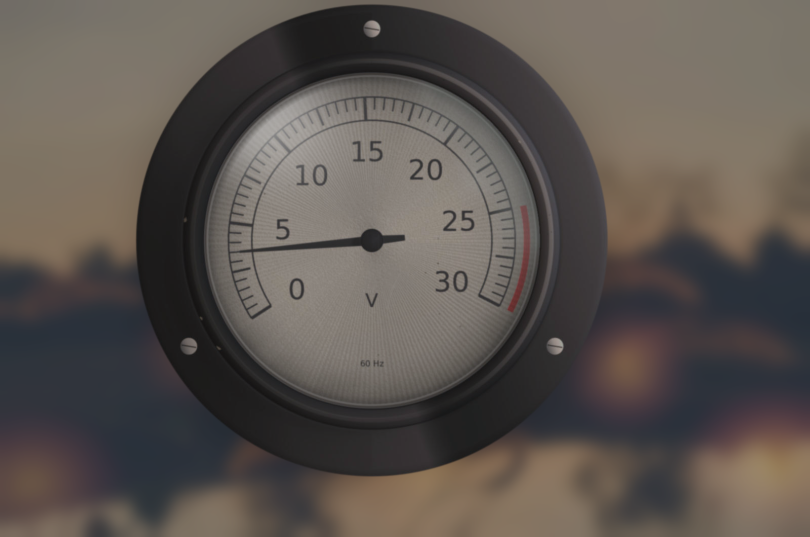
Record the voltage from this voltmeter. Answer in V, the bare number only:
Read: 3.5
